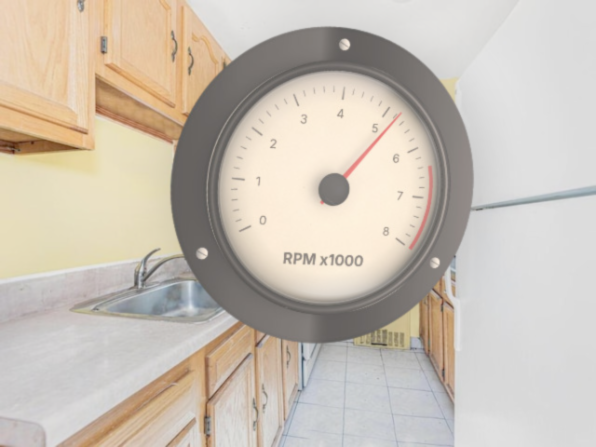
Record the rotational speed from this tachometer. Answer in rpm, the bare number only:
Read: 5200
